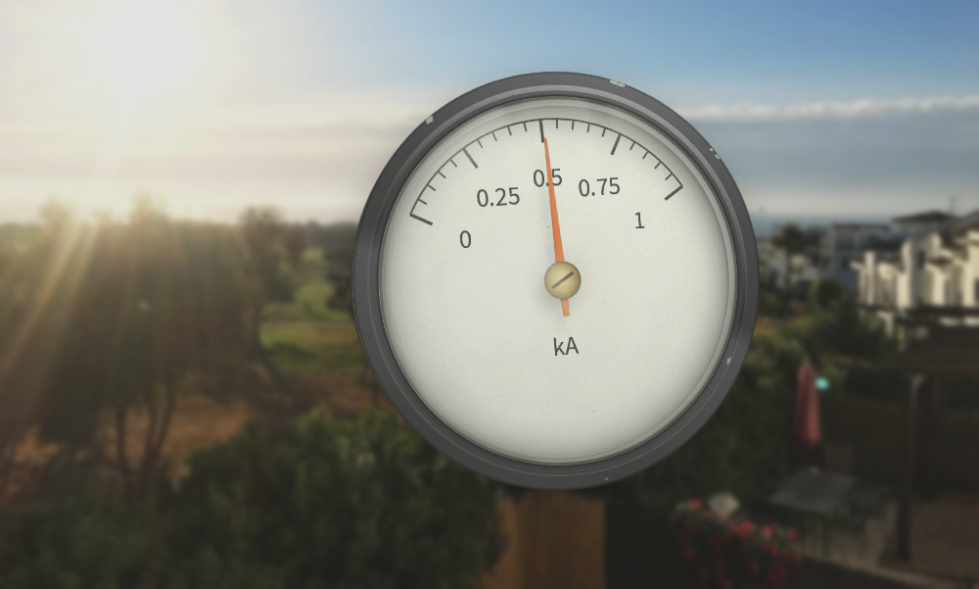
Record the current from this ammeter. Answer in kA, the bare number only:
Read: 0.5
